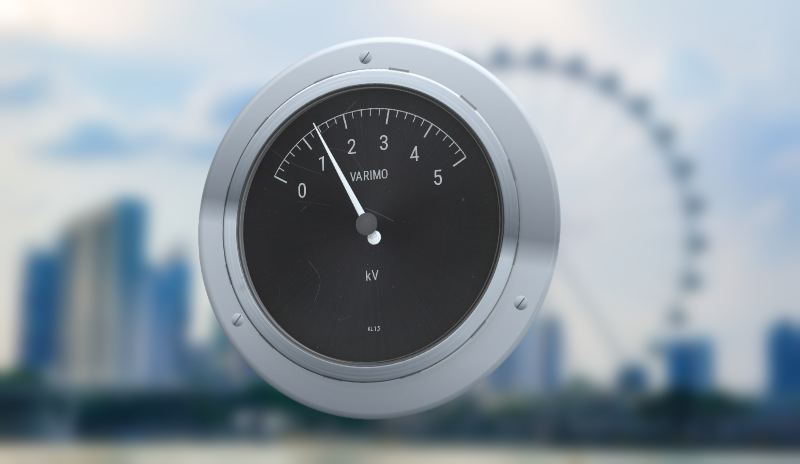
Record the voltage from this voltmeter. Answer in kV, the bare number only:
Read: 1.4
